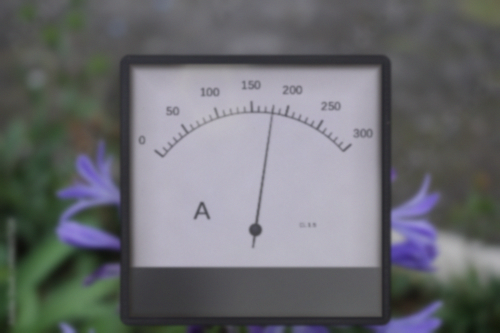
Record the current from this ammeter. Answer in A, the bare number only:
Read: 180
